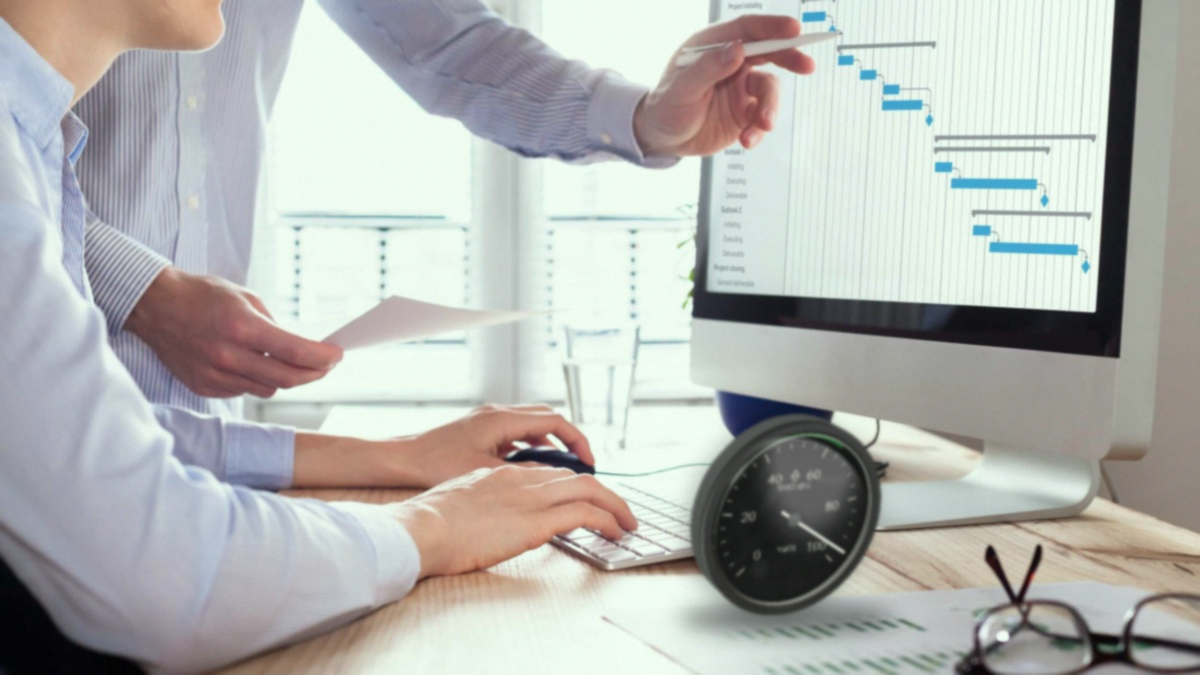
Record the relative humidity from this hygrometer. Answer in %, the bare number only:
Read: 96
